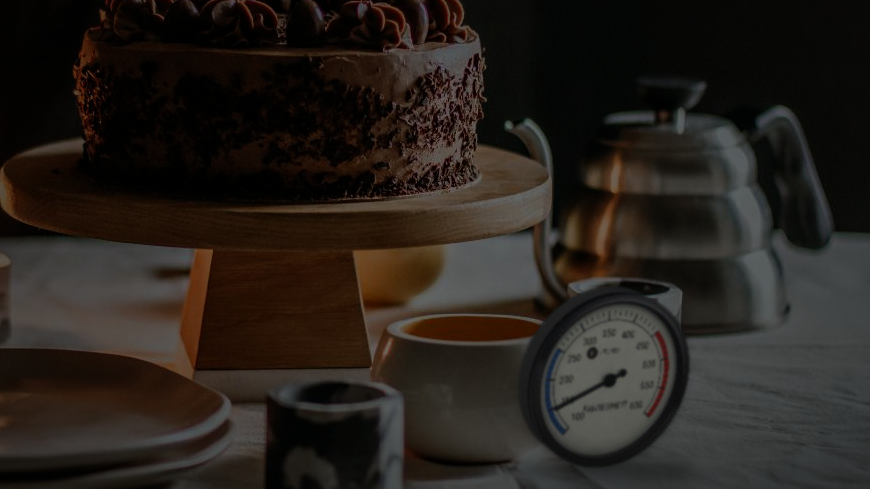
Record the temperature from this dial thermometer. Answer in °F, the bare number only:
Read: 150
